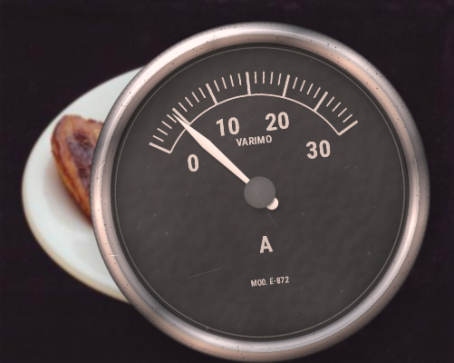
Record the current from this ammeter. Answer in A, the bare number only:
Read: 4.5
